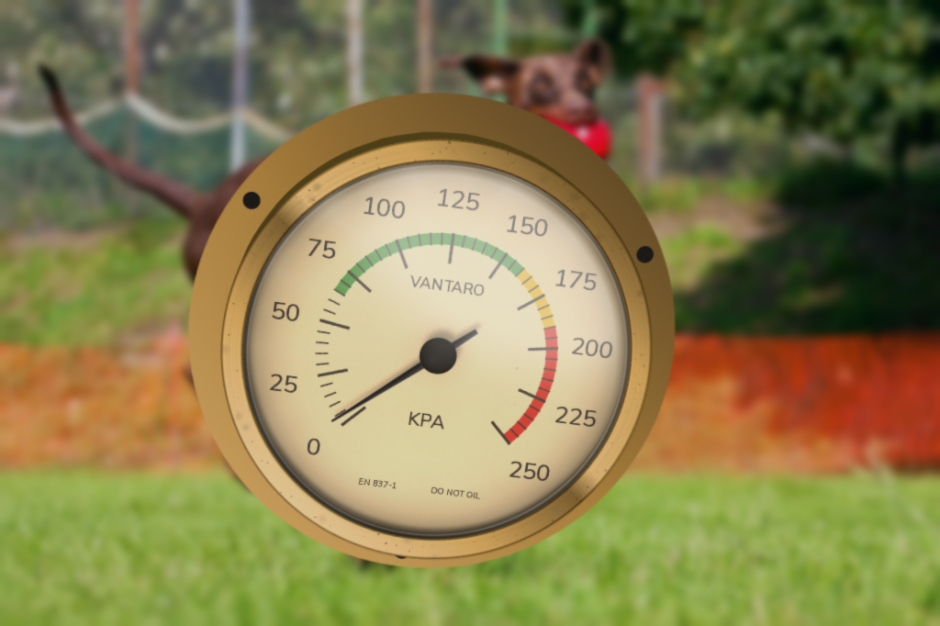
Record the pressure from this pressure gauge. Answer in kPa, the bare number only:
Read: 5
